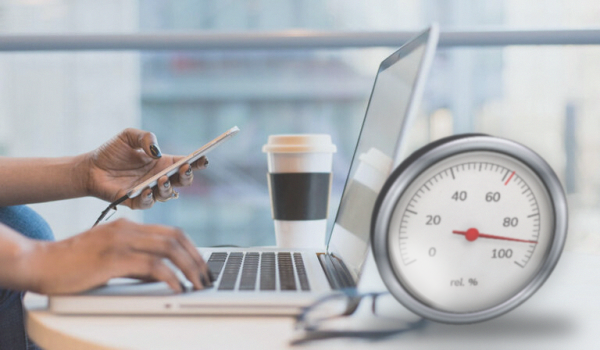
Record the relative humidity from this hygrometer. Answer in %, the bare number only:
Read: 90
